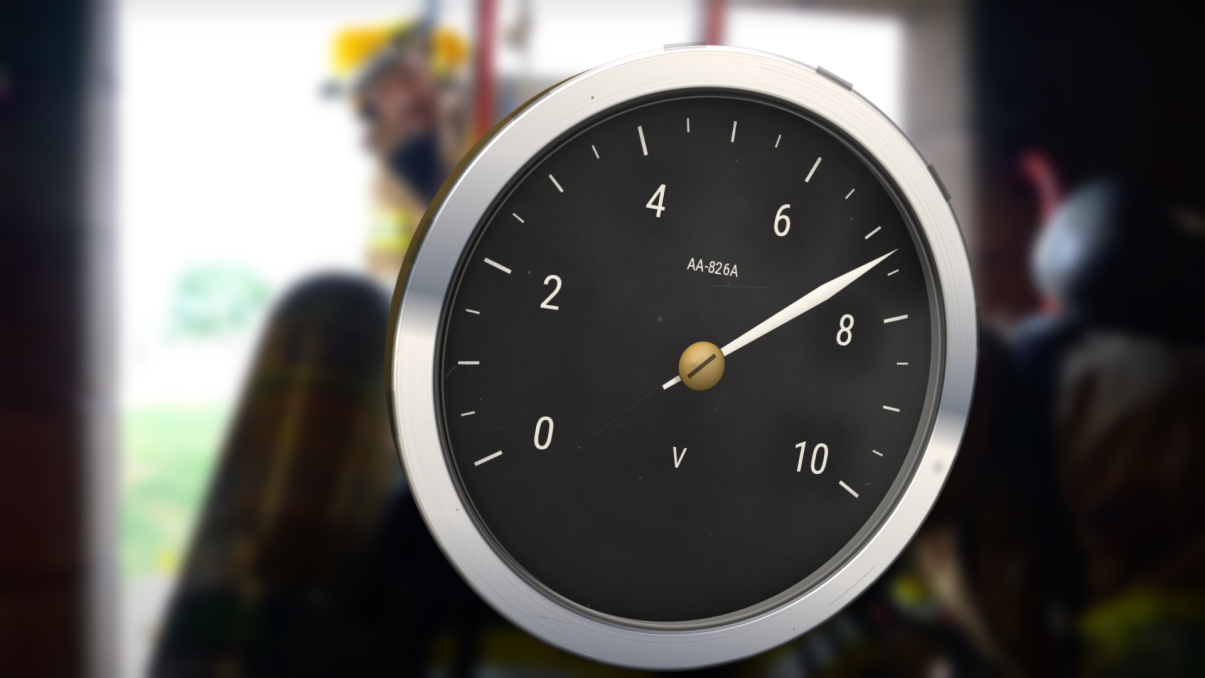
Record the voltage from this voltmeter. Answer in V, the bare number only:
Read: 7.25
